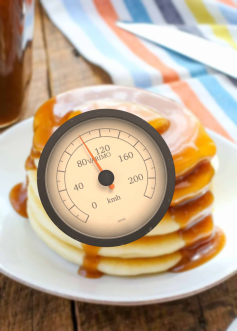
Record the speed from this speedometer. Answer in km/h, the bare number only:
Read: 100
